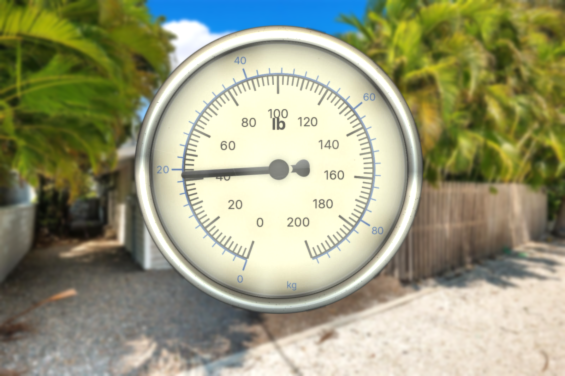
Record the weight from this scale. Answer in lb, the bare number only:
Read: 42
